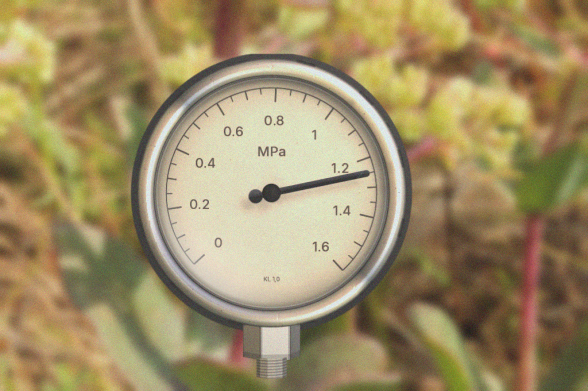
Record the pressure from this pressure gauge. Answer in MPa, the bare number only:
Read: 1.25
